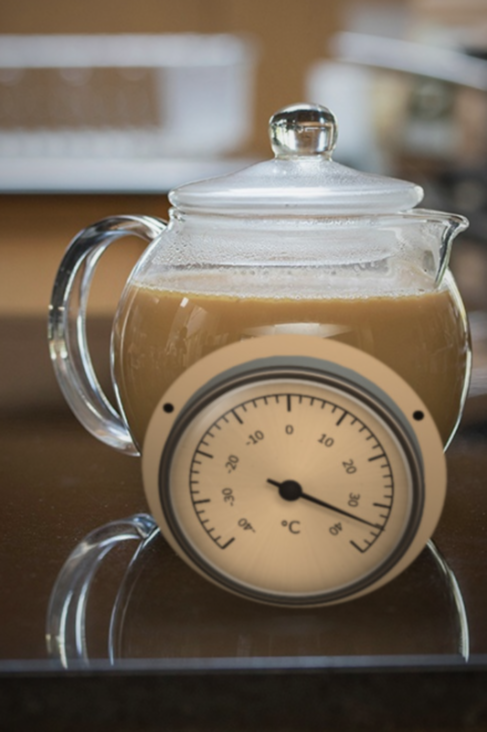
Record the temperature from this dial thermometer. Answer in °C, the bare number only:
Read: 34
